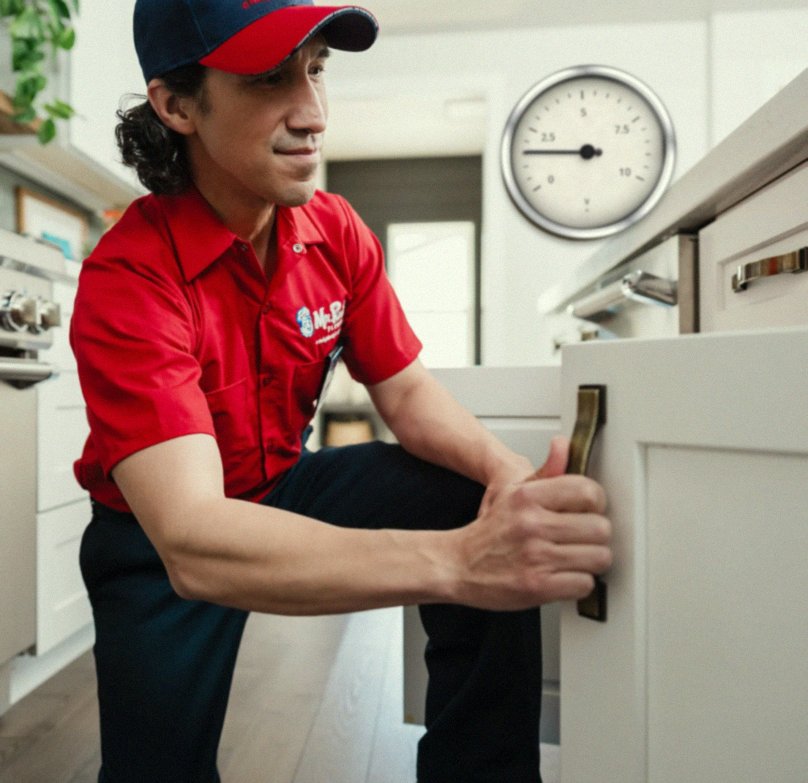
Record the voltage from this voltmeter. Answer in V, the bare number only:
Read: 1.5
